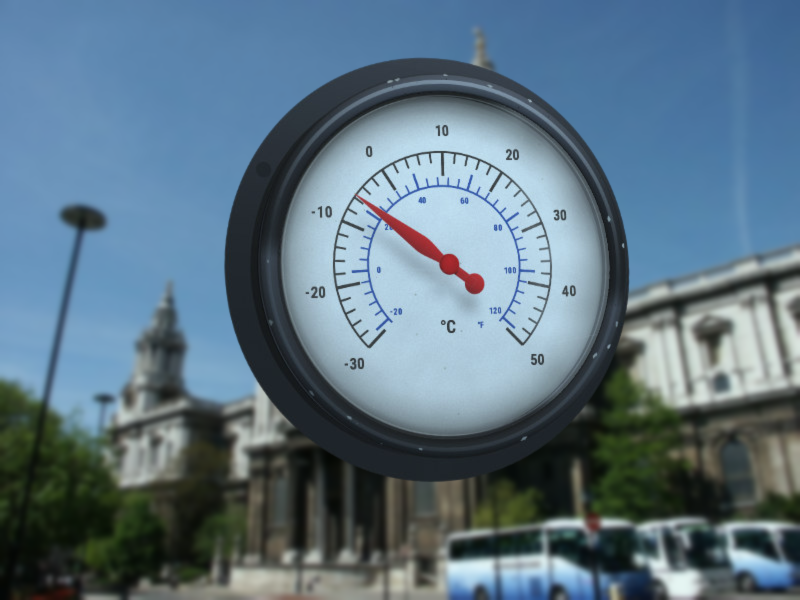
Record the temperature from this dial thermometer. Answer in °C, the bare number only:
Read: -6
